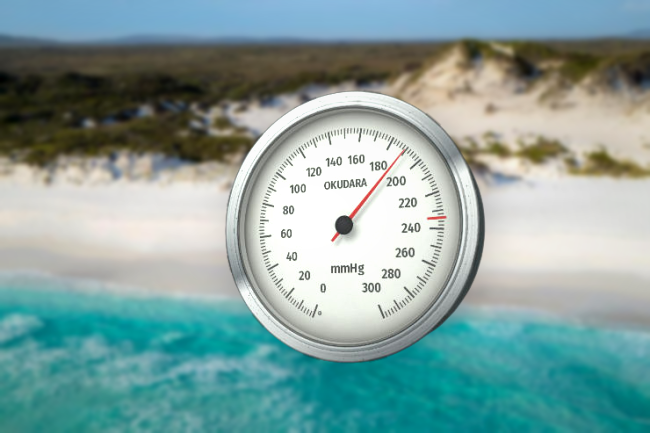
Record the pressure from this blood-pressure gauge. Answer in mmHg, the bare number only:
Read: 190
